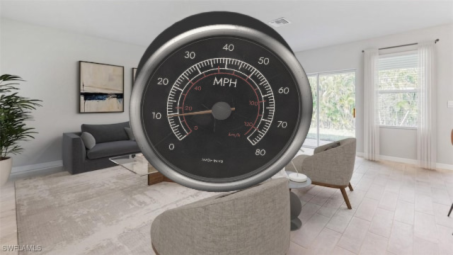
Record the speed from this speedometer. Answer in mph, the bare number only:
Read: 10
